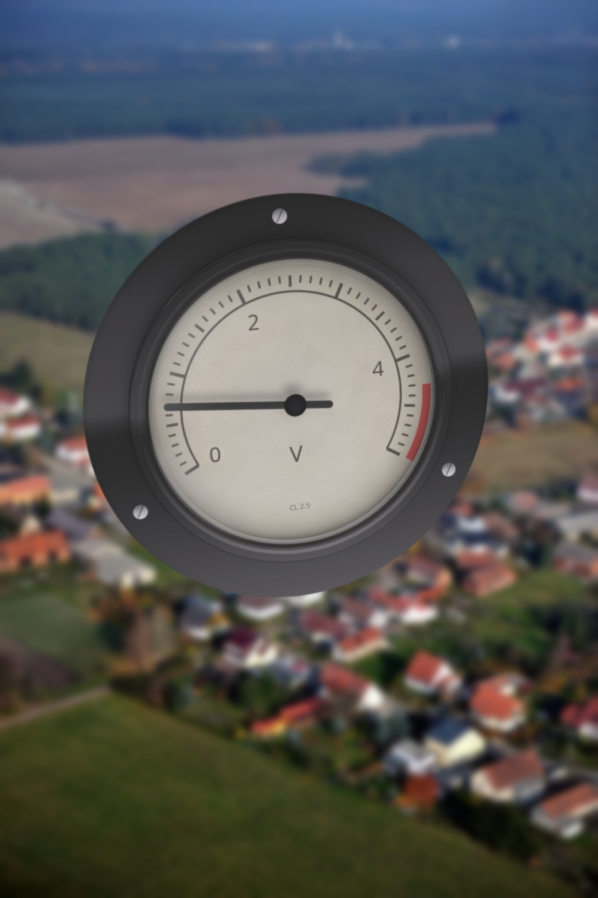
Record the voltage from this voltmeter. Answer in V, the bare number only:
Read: 0.7
